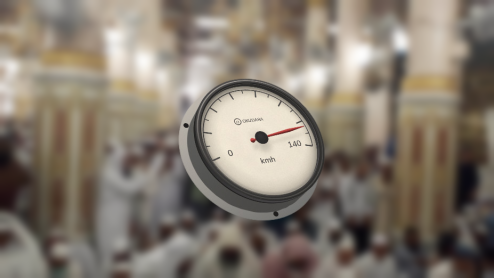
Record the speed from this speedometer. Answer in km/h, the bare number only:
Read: 125
